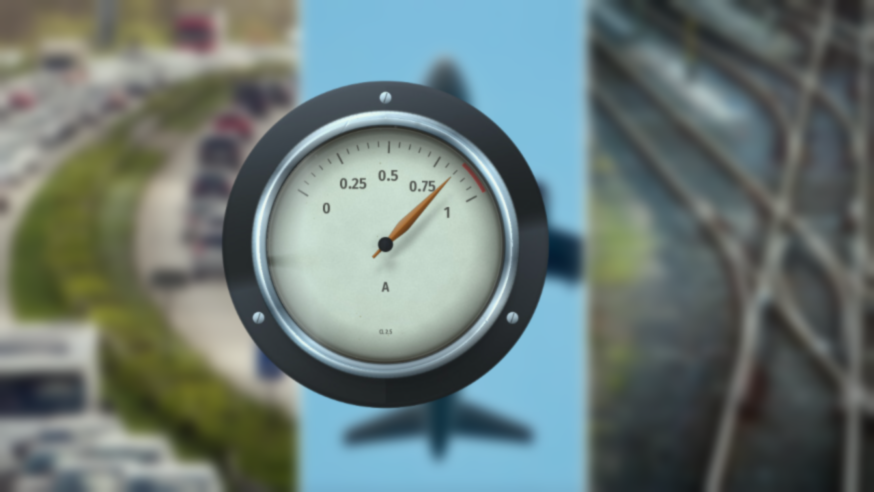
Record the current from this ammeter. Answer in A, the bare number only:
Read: 0.85
